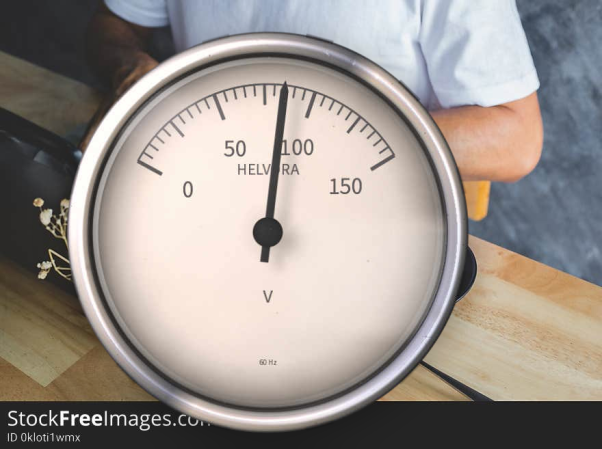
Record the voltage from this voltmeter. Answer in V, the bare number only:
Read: 85
